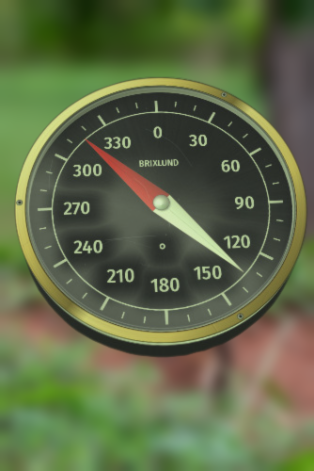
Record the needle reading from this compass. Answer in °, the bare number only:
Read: 315
